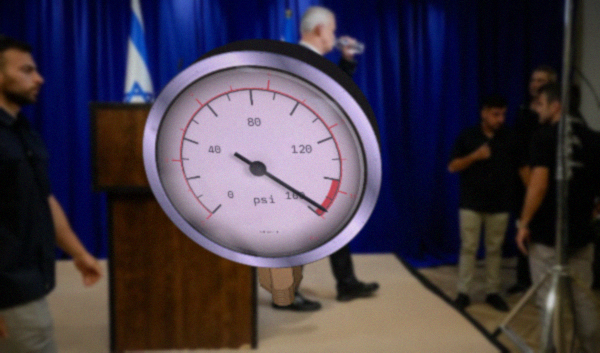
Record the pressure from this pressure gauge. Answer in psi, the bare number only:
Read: 155
